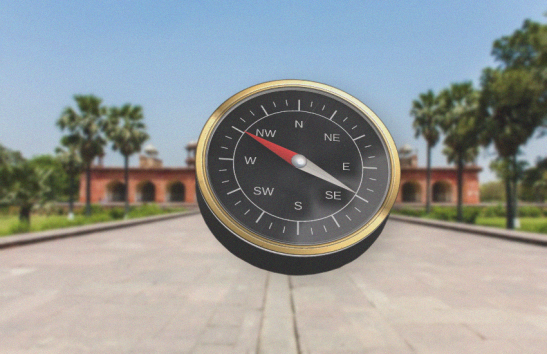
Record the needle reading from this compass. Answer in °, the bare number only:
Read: 300
